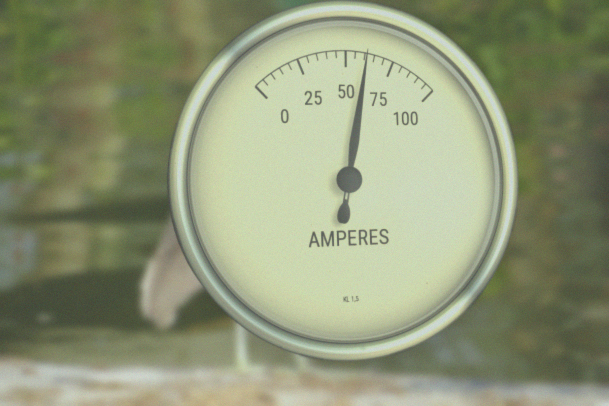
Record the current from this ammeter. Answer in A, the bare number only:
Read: 60
